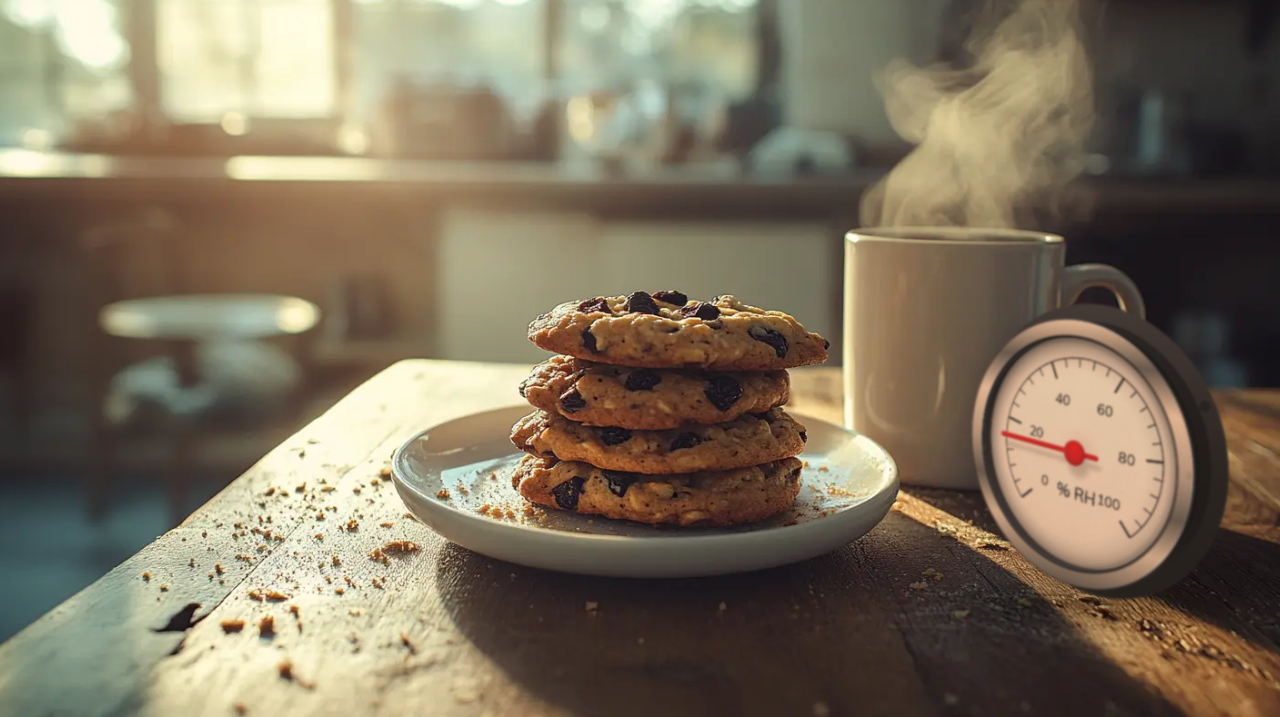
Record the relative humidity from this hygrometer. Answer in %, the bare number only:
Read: 16
